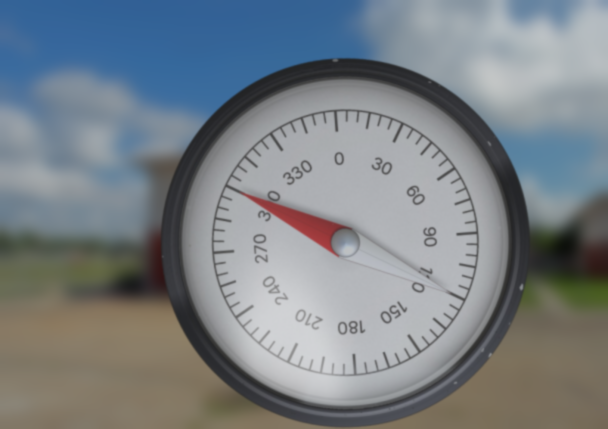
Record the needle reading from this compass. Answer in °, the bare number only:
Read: 300
